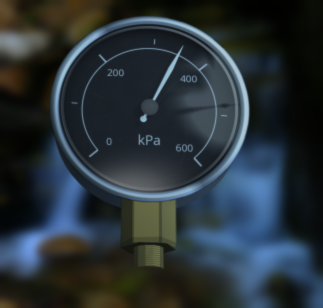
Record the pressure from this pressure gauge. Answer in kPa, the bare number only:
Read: 350
